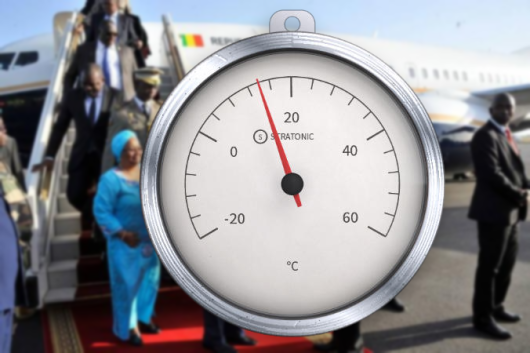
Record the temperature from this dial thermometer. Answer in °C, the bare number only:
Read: 14
